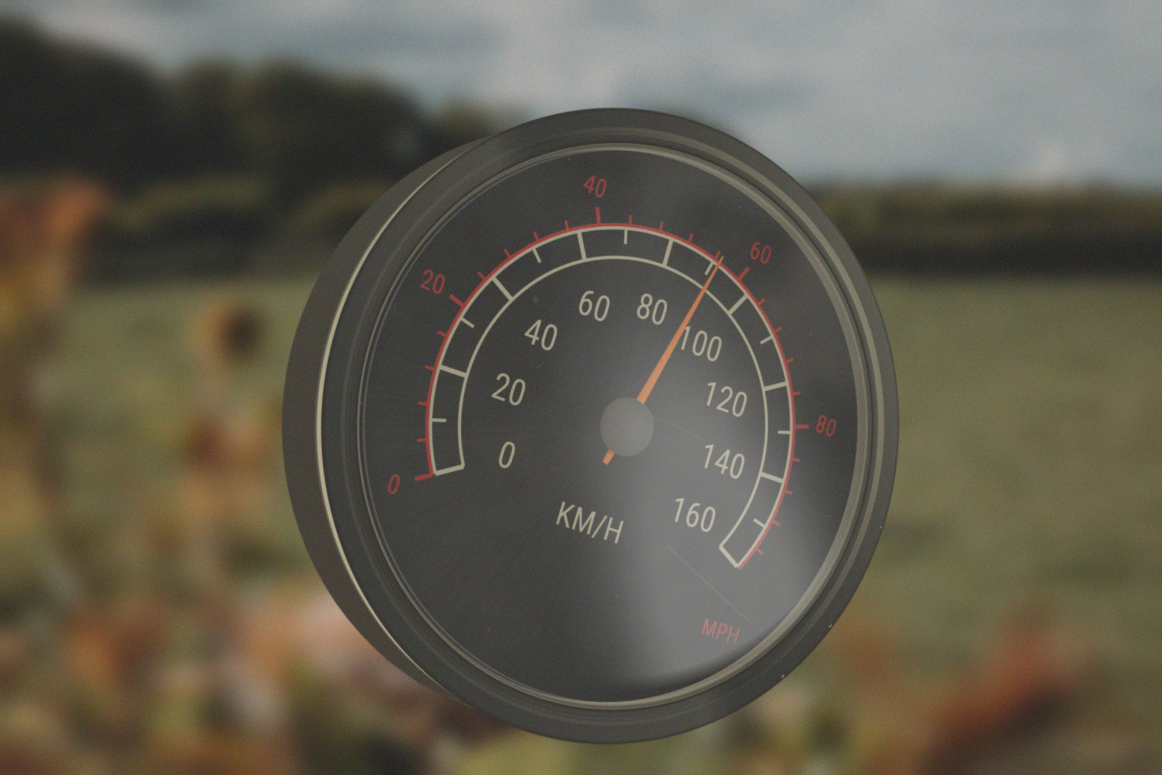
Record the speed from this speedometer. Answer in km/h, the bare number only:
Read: 90
